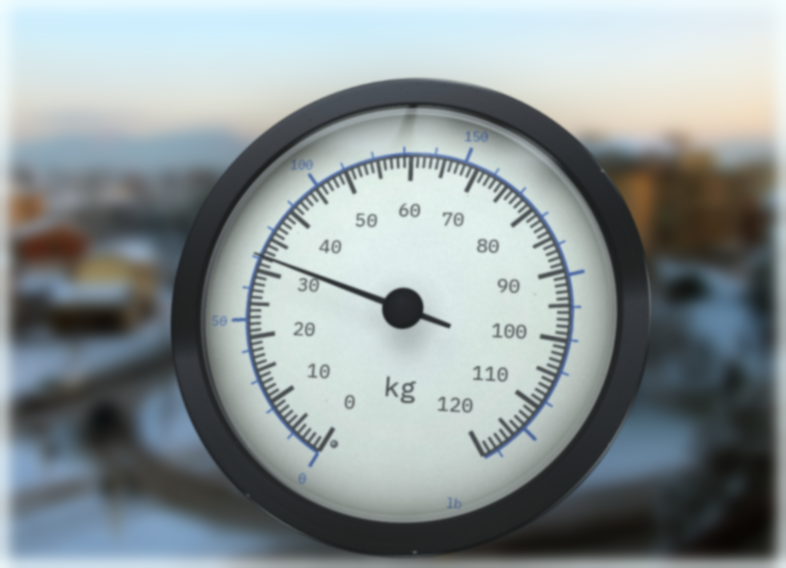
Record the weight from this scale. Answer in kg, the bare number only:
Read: 32
